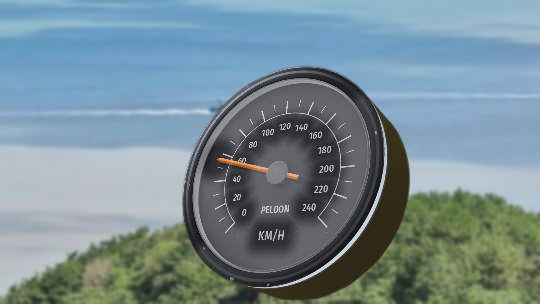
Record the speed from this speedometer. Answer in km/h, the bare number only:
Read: 55
